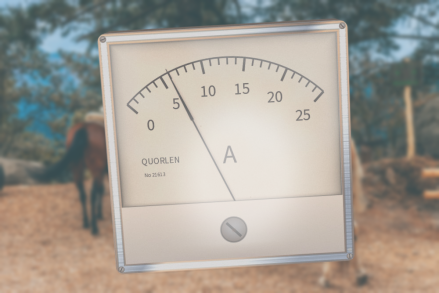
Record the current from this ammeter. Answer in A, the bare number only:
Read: 6
